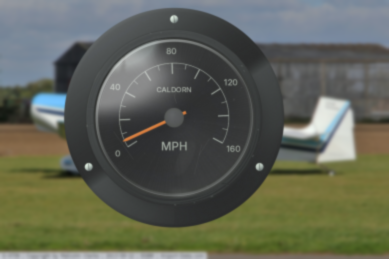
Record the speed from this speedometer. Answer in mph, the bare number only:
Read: 5
